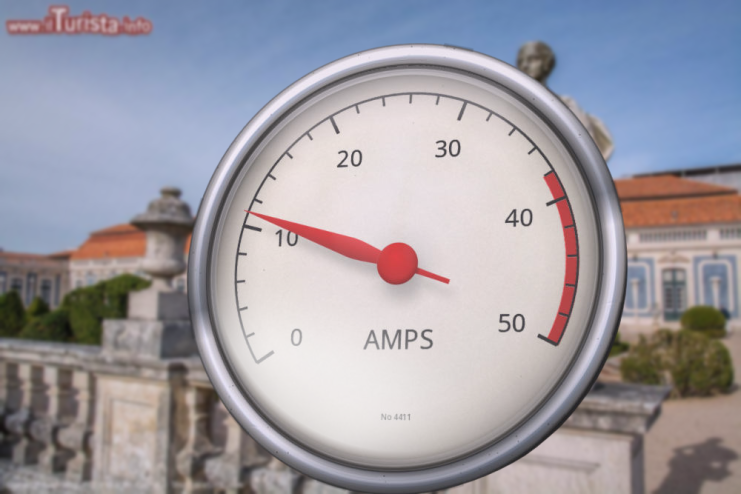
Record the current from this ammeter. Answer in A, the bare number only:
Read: 11
